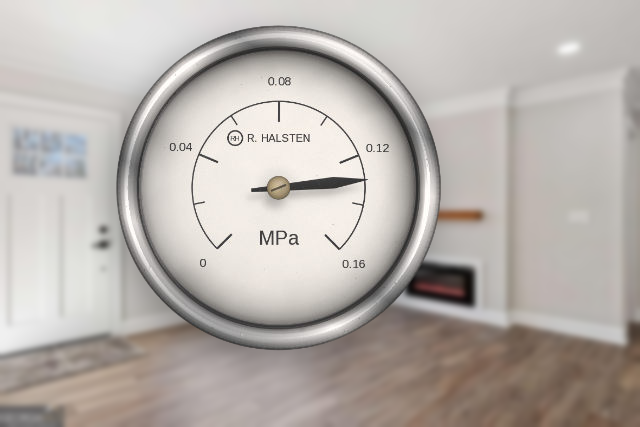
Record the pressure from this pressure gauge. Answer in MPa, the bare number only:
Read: 0.13
